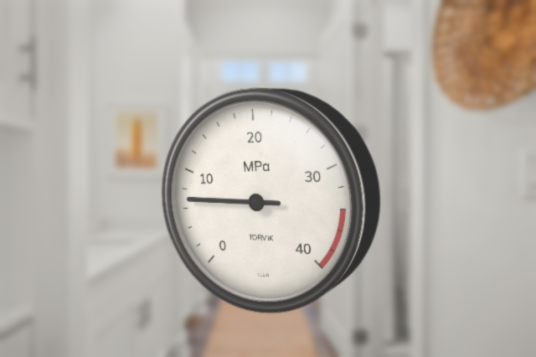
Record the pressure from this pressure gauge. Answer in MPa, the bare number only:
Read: 7
